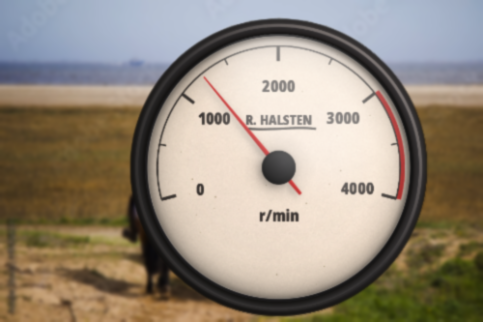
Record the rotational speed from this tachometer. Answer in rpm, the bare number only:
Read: 1250
